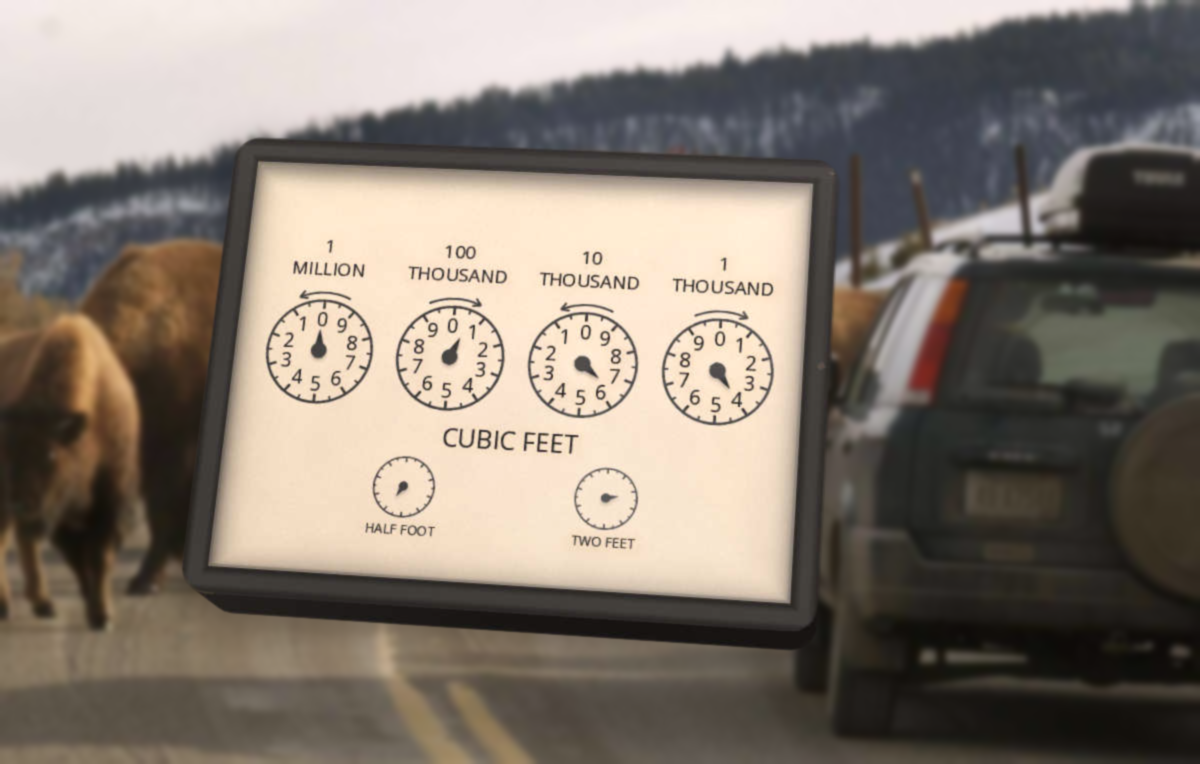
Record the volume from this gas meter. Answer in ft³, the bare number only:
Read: 6400
